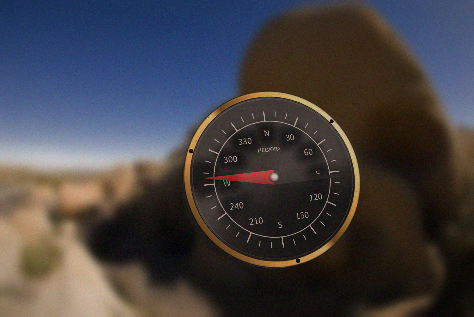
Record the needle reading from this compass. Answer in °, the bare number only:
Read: 275
